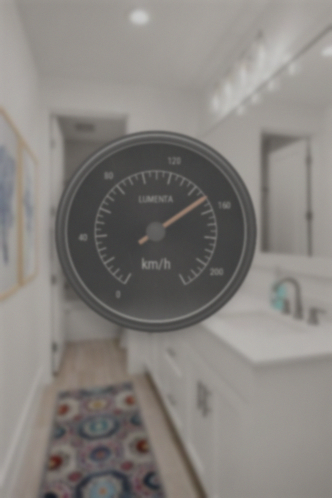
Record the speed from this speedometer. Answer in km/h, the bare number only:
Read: 150
